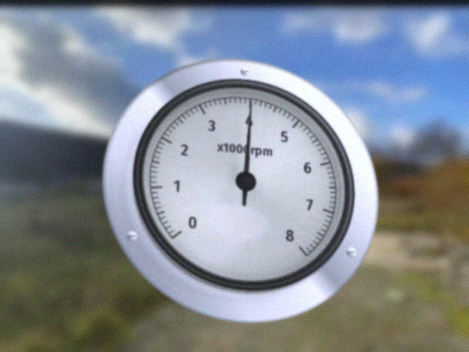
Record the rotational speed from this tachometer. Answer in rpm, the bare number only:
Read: 4000
